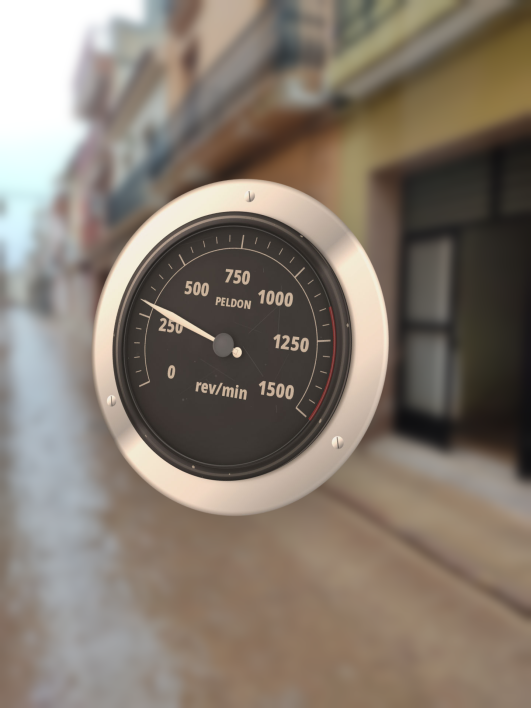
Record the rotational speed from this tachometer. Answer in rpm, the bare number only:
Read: 300
